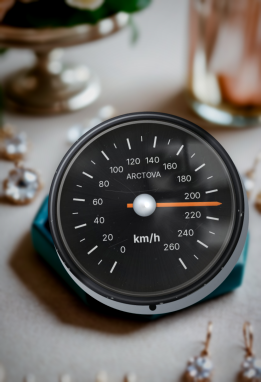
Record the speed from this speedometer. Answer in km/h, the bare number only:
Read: 210
